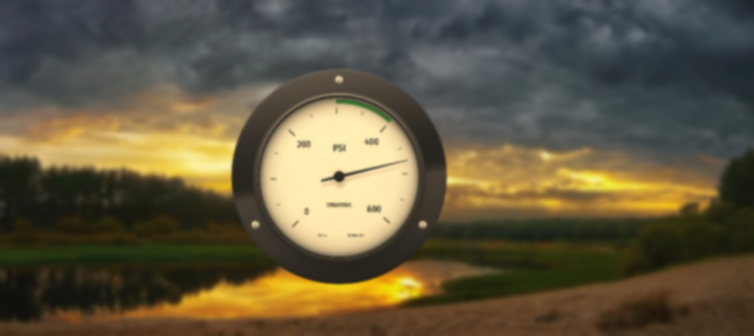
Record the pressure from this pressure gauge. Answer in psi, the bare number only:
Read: 475
